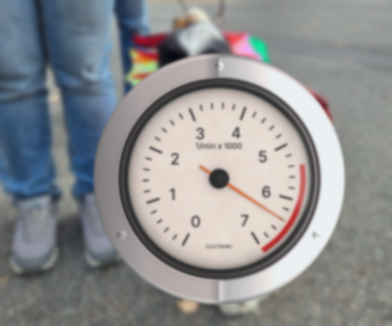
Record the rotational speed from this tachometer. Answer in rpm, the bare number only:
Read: 6400
